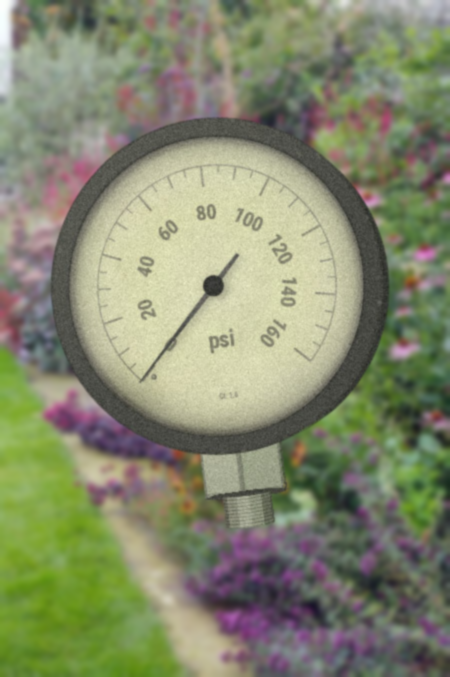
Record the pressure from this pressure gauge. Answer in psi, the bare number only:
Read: 0
